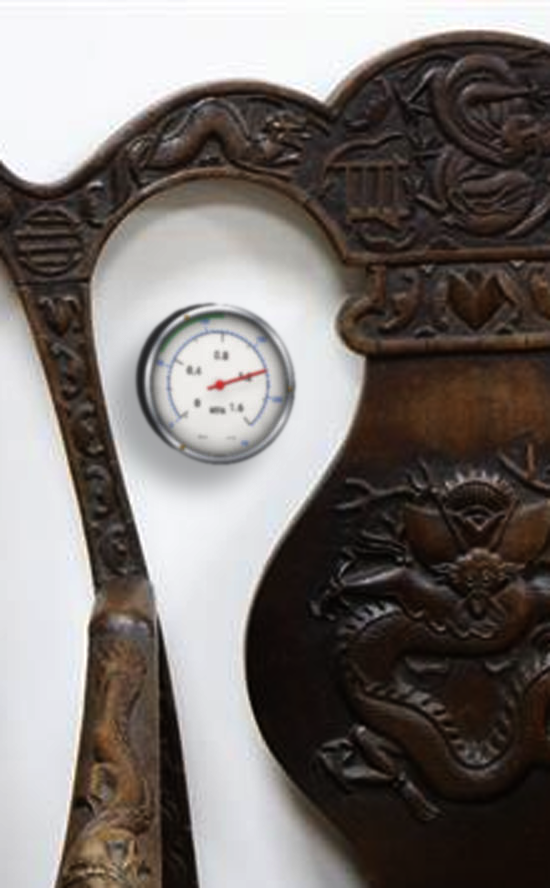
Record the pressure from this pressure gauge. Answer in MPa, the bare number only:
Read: 1.2
